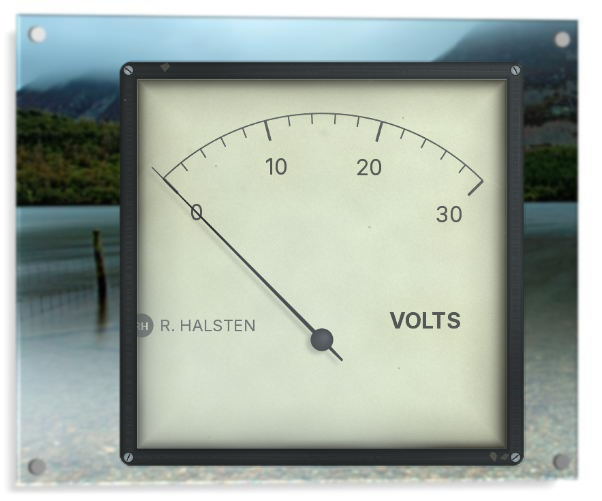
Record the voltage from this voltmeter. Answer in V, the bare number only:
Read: 0
